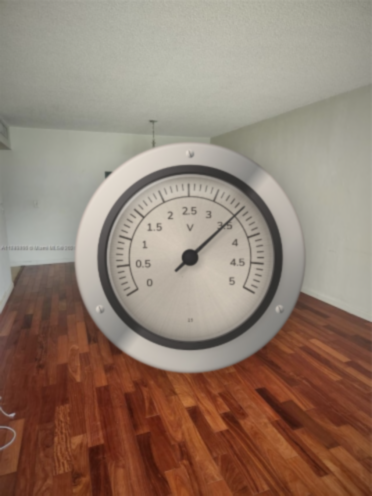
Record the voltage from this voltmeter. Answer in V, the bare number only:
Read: 3.5
